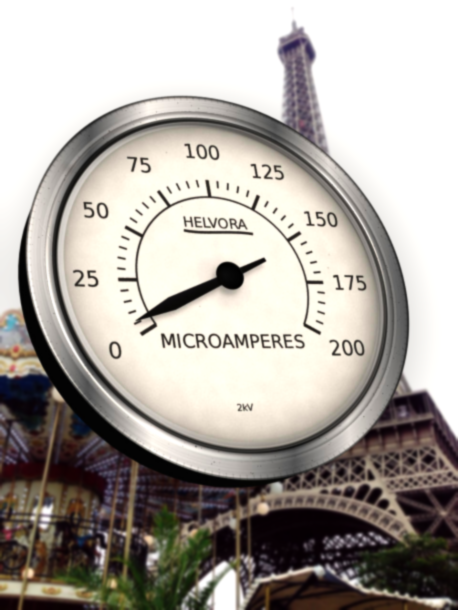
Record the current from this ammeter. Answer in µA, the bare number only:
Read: 5
